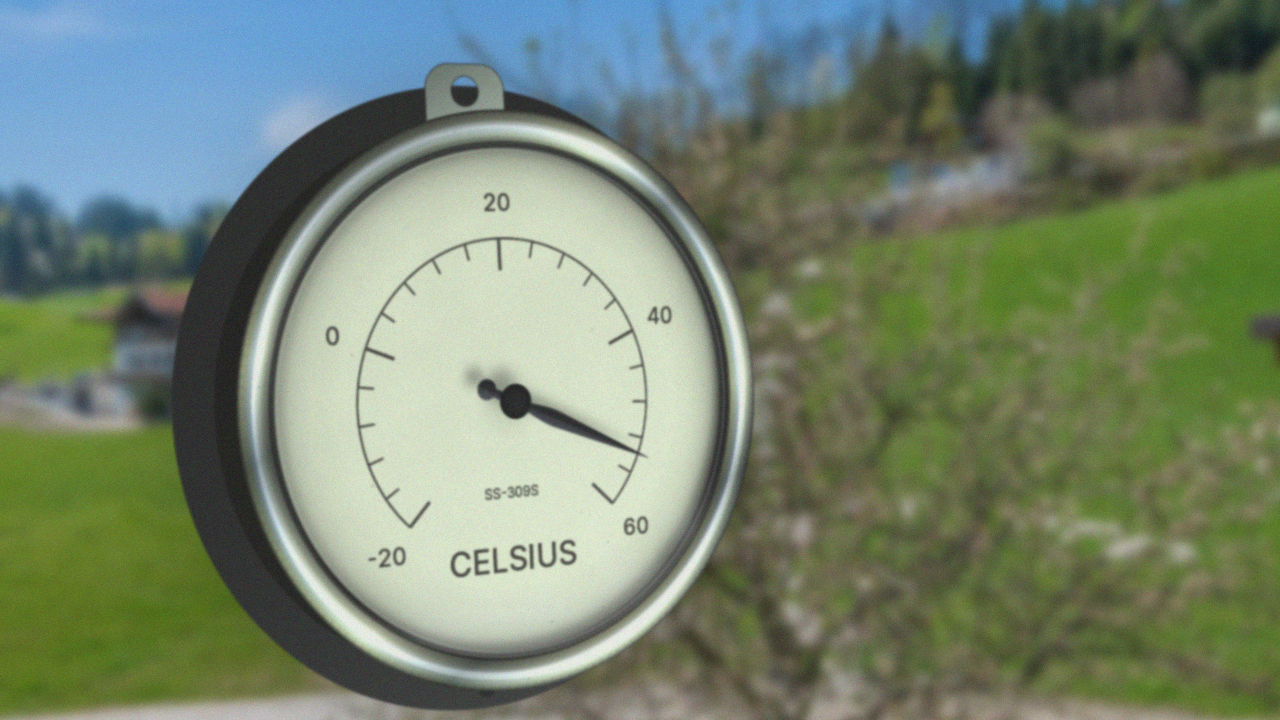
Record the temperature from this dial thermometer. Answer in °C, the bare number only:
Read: 54
